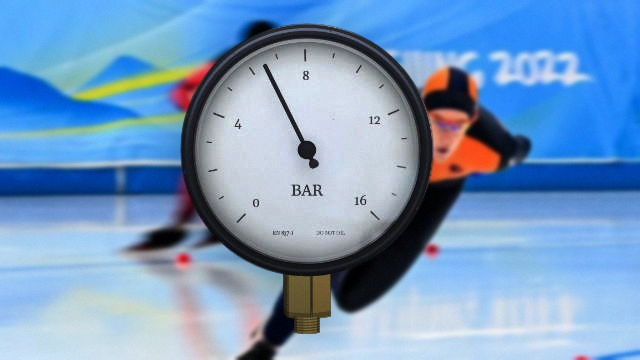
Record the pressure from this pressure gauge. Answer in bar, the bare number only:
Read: 6.5
